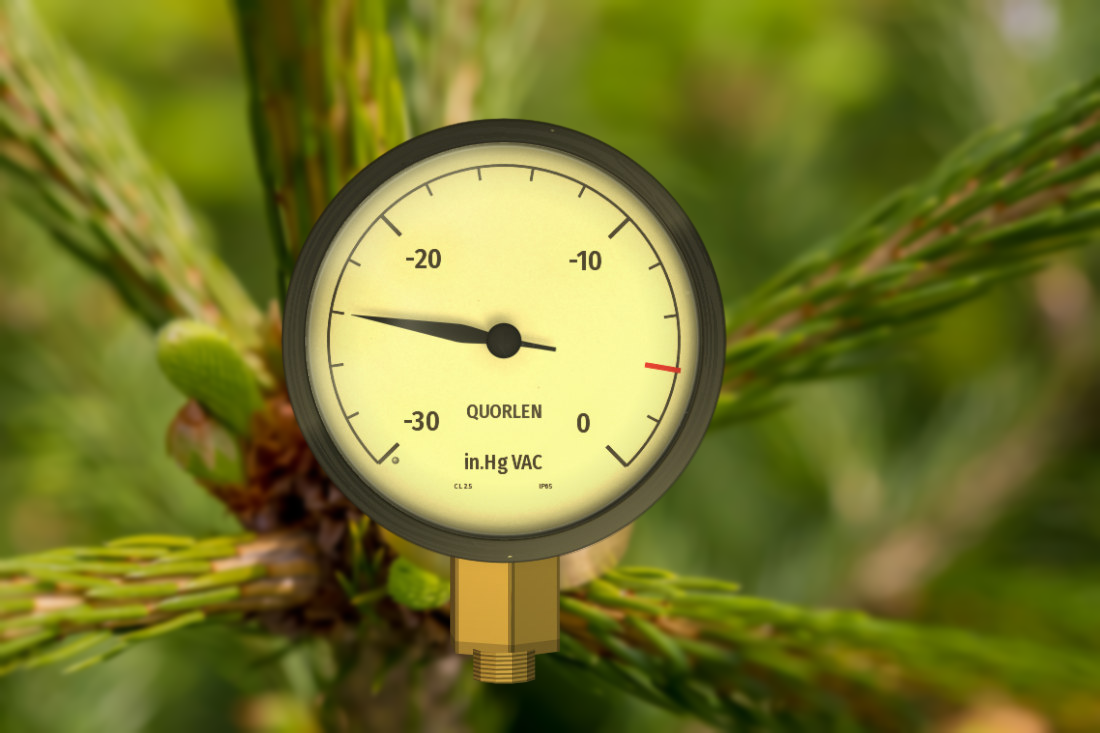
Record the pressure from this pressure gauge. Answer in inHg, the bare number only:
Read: -24
